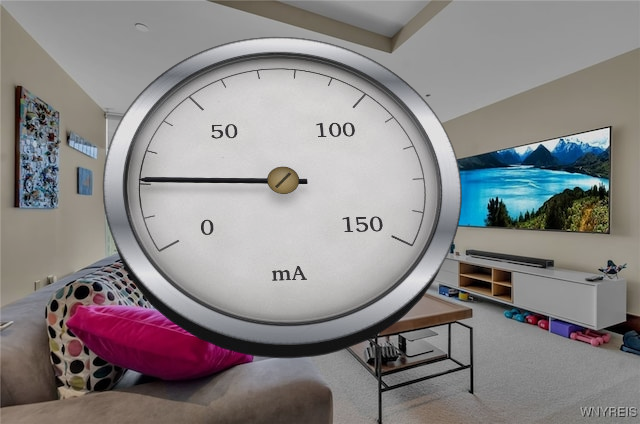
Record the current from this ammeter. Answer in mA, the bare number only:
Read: 20
